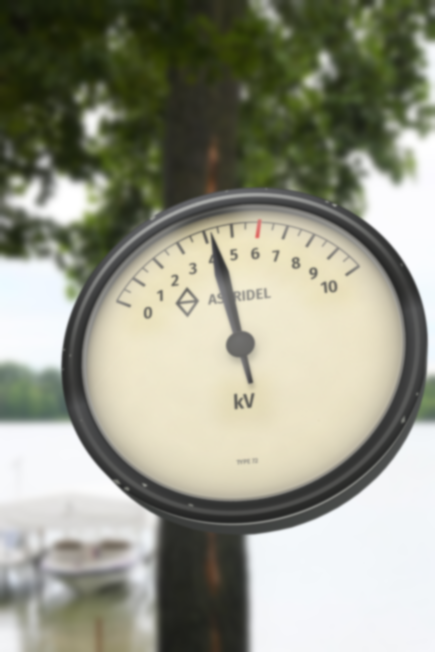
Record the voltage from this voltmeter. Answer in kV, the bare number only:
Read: 4.25
